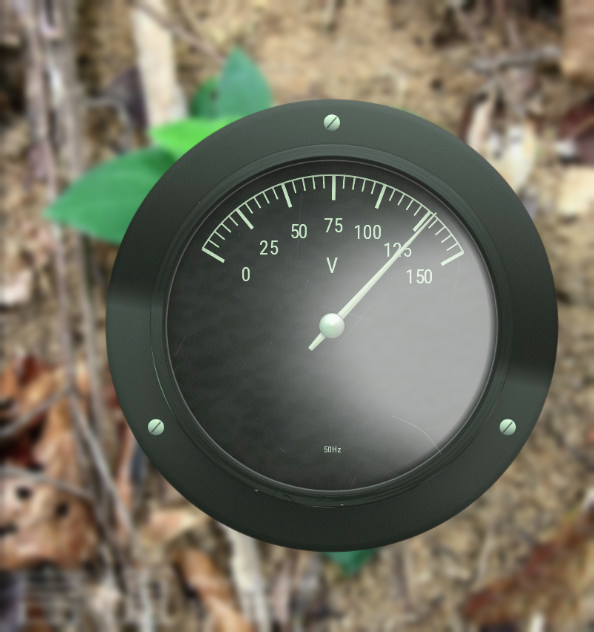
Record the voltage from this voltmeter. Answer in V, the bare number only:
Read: 127.5
